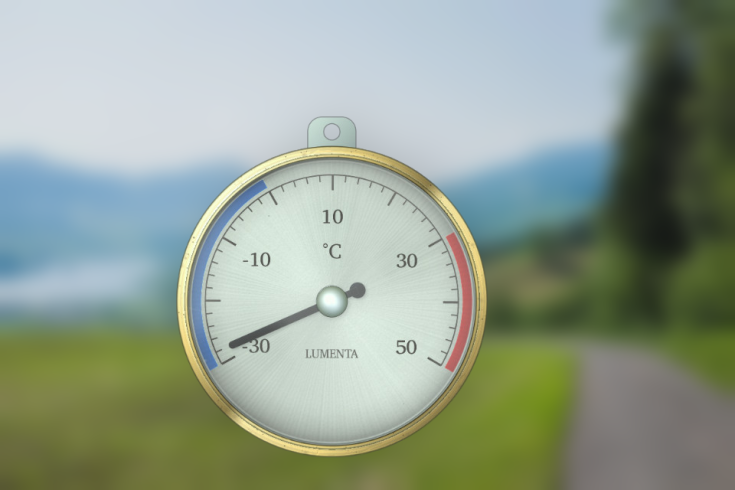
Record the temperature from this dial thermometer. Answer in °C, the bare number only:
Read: -28
